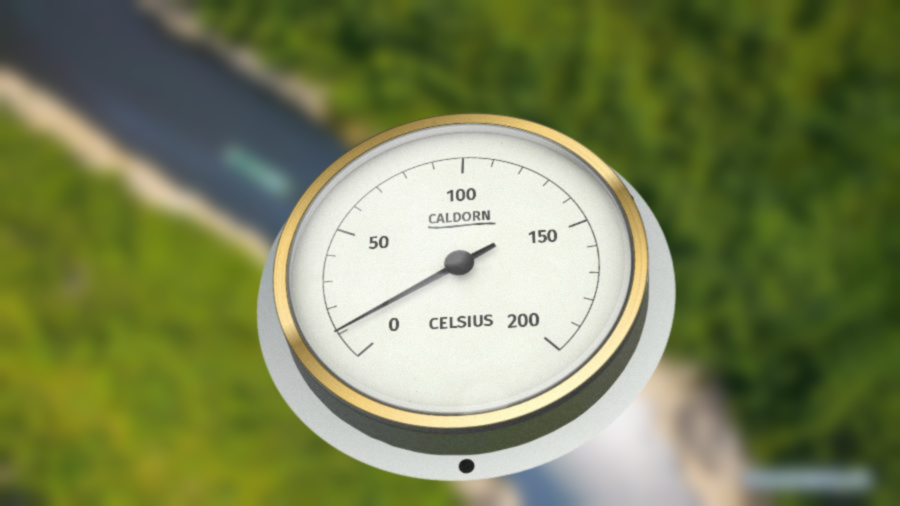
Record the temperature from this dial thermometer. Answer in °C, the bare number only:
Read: 10
